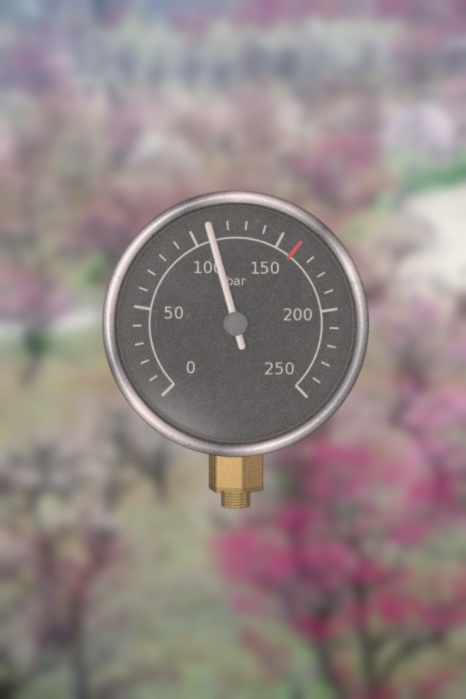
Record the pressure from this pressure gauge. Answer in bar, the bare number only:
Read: 110
